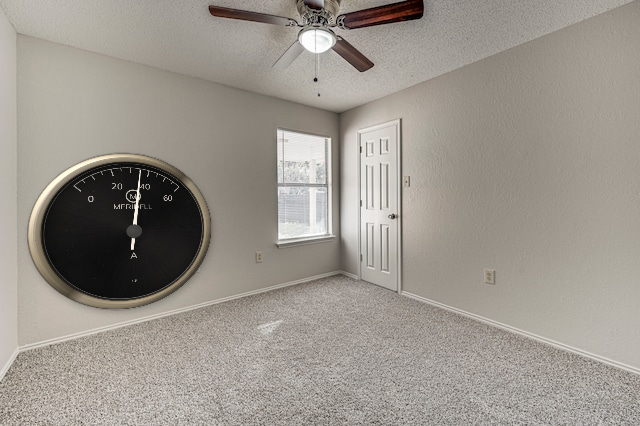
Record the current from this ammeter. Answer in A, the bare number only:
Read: 35
